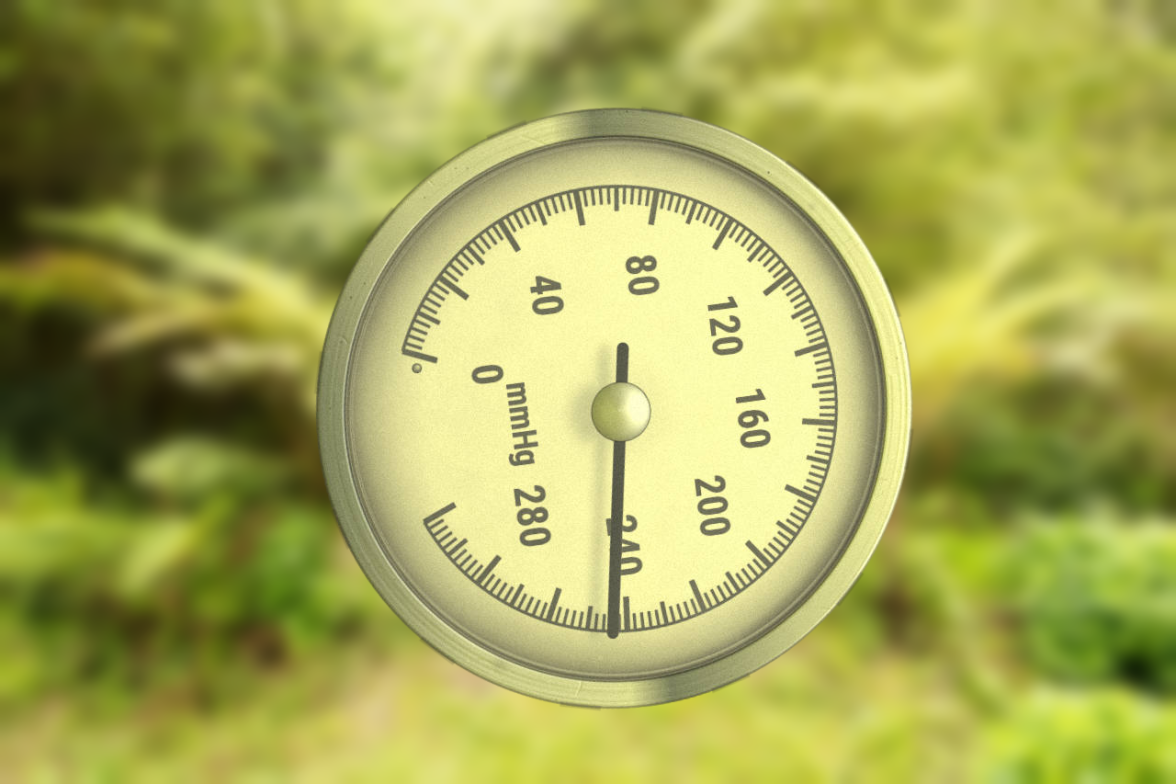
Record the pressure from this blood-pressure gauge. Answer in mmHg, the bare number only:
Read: 244
